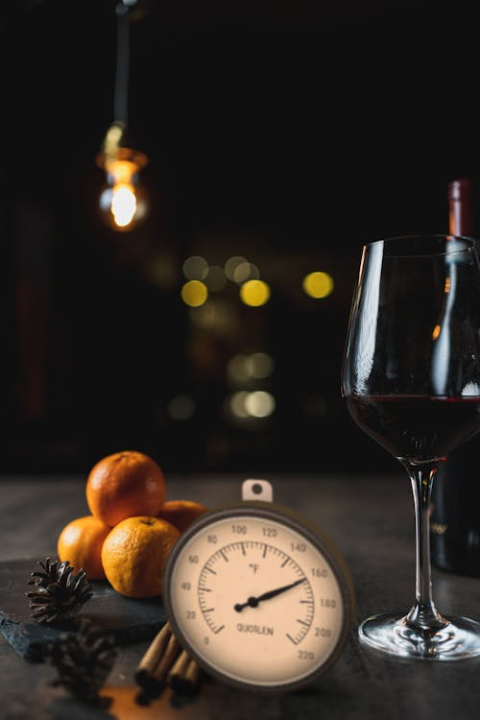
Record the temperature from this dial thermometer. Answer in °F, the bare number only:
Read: 160
